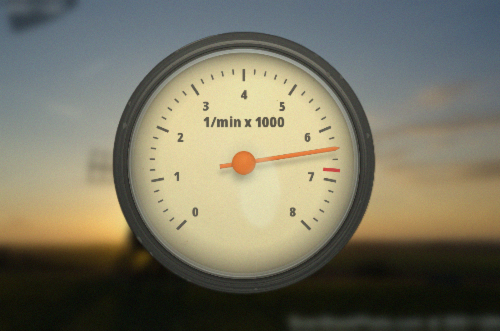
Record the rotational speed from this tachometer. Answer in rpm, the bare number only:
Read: 6400
